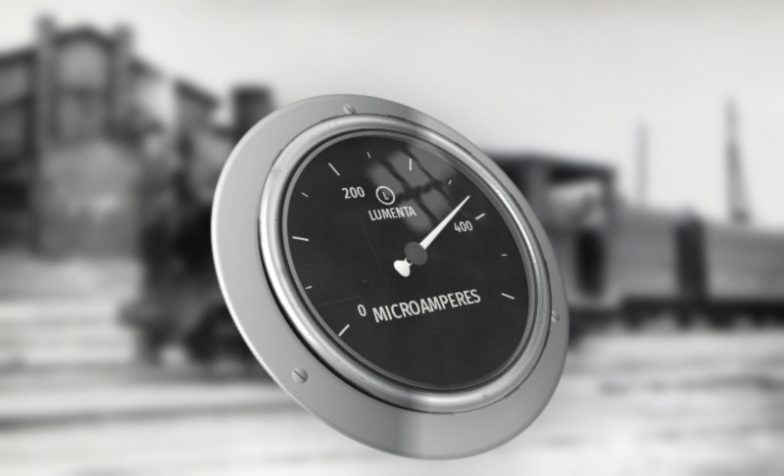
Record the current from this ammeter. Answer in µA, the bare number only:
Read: 375
